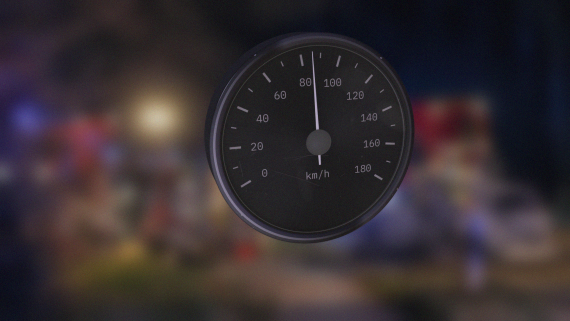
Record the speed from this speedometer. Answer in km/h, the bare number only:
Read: 85
